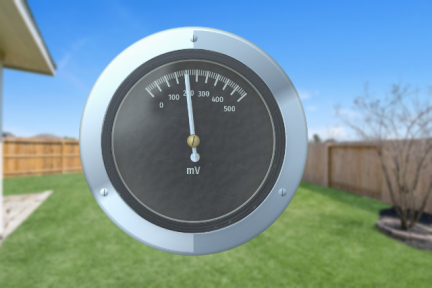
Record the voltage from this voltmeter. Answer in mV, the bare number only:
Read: 200
